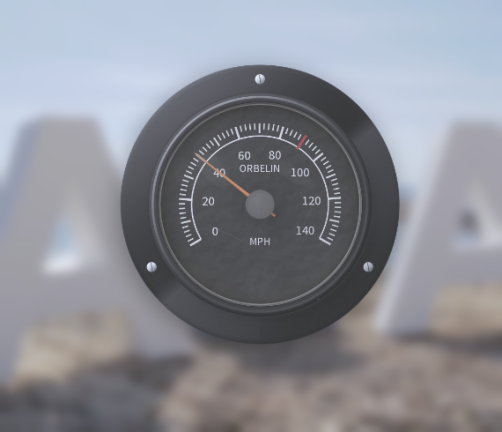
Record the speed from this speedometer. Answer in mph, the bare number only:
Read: 40
